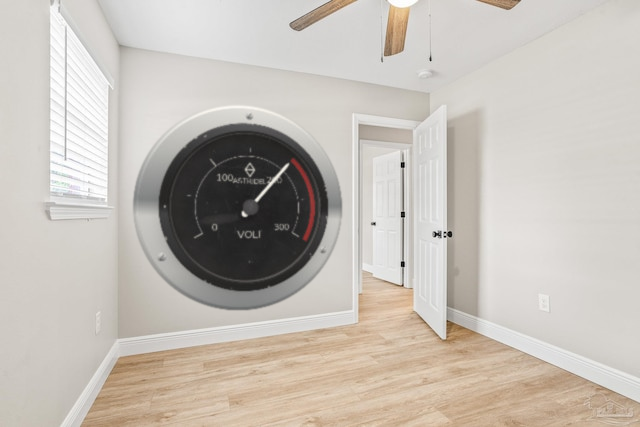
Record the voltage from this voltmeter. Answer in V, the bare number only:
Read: 200
